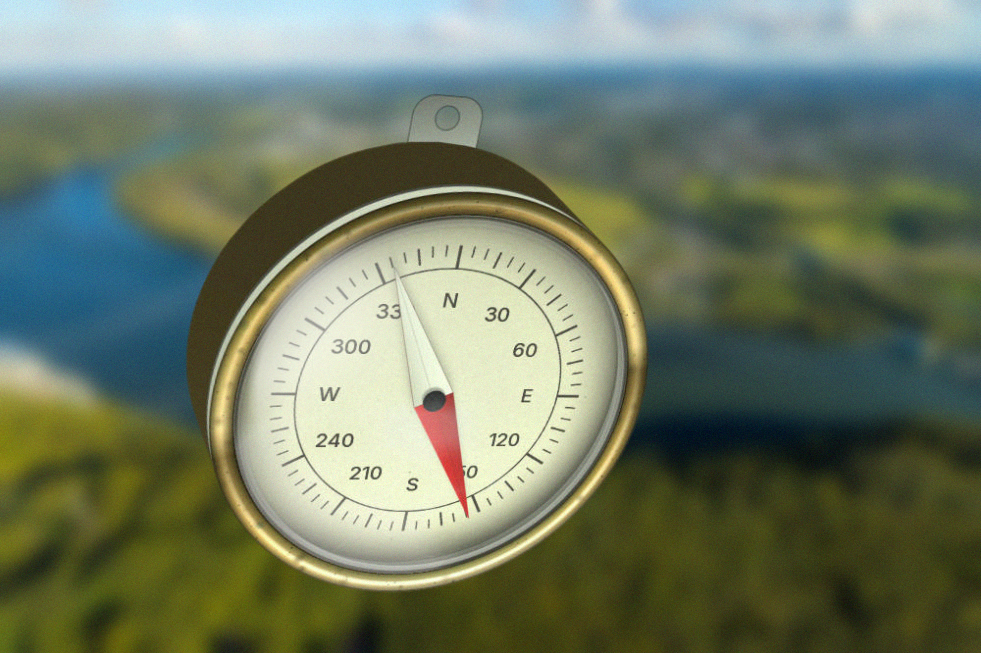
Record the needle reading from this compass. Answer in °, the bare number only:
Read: 155
